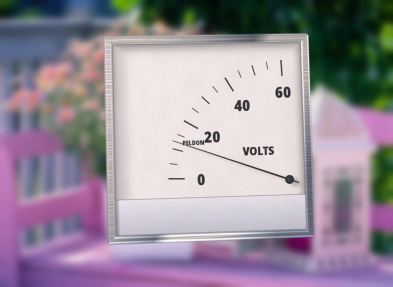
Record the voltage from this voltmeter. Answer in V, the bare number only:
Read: 12.5
